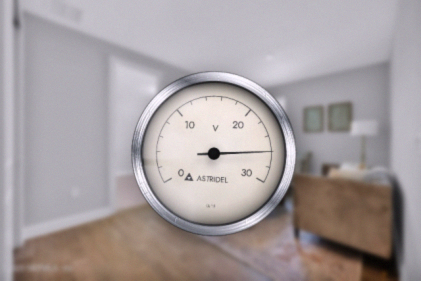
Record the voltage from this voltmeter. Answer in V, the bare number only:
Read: 26
